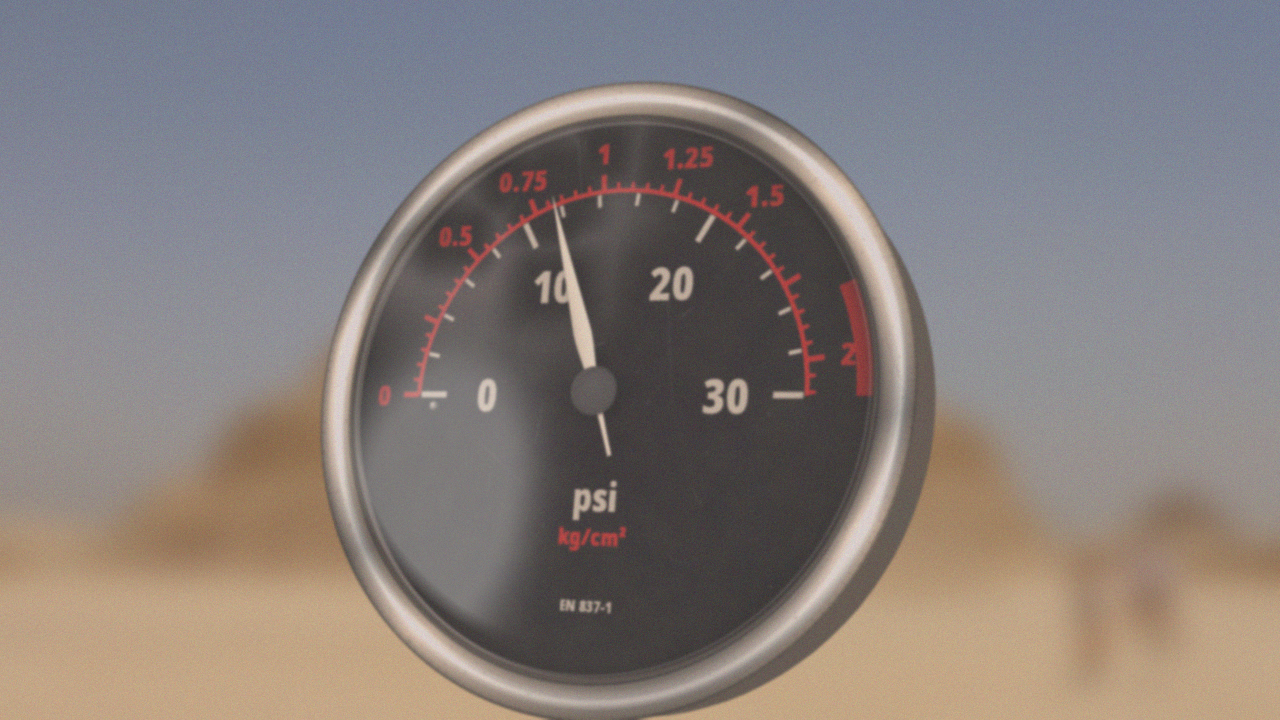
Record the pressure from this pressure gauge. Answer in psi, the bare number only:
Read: 12
